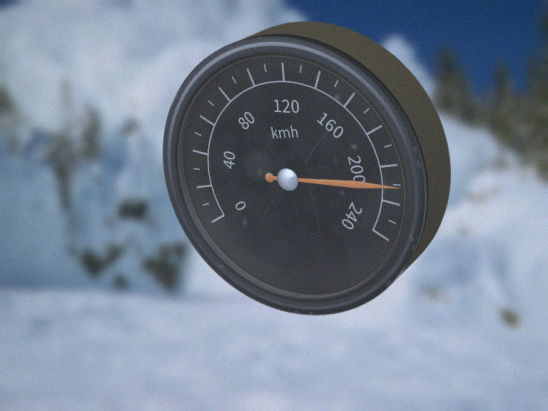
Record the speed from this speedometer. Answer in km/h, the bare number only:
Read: 210
